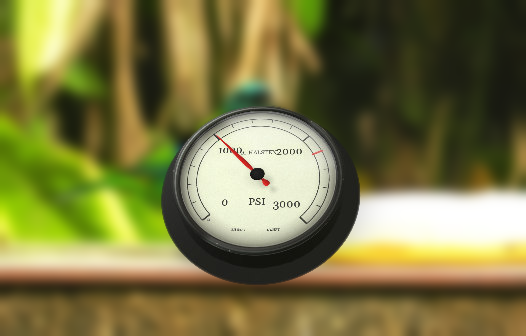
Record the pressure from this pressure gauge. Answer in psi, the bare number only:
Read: 1000
